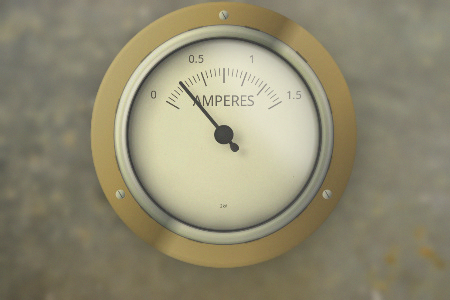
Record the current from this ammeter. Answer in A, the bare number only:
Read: 0.25
